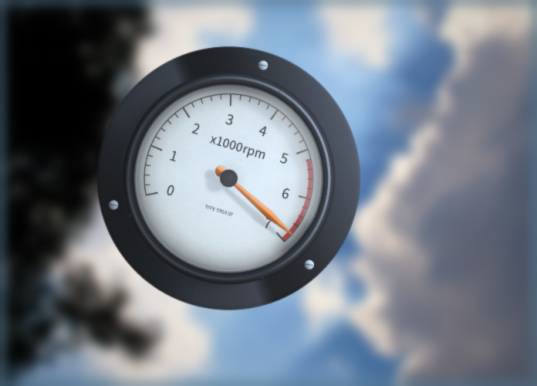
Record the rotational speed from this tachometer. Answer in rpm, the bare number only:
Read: 6800
